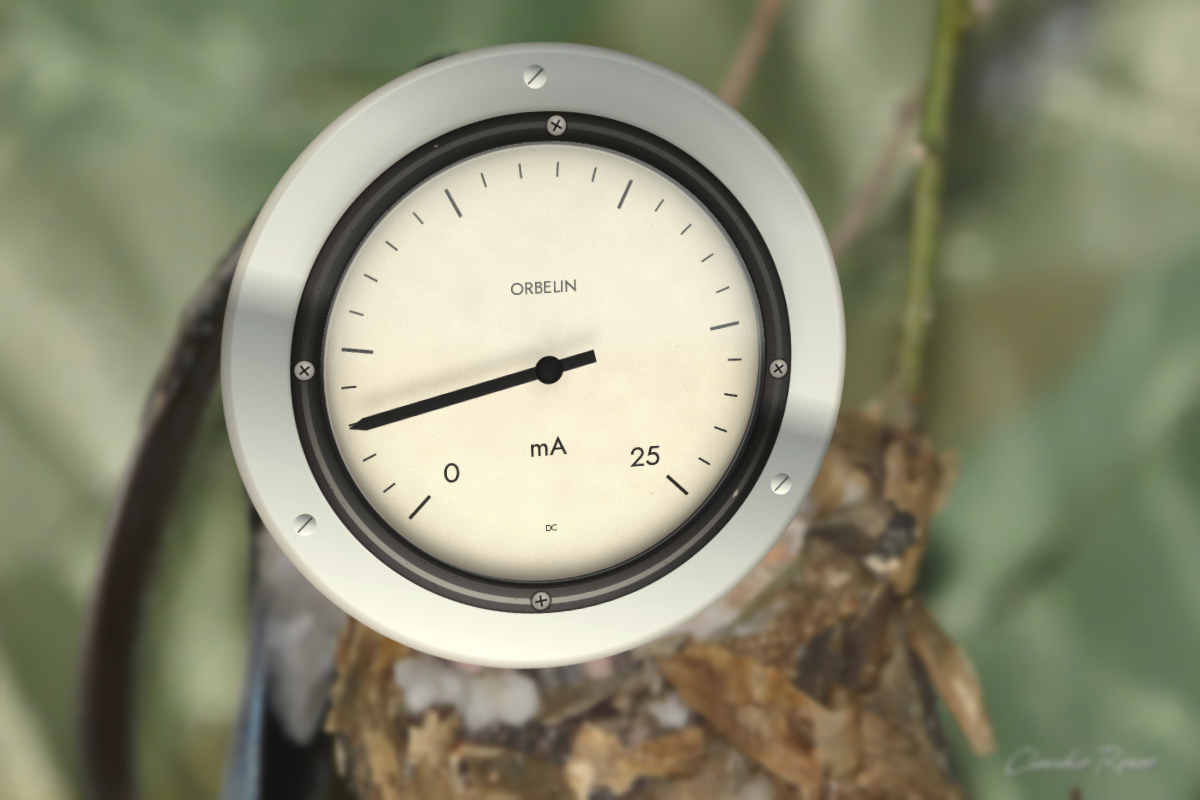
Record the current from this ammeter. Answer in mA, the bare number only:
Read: 3
